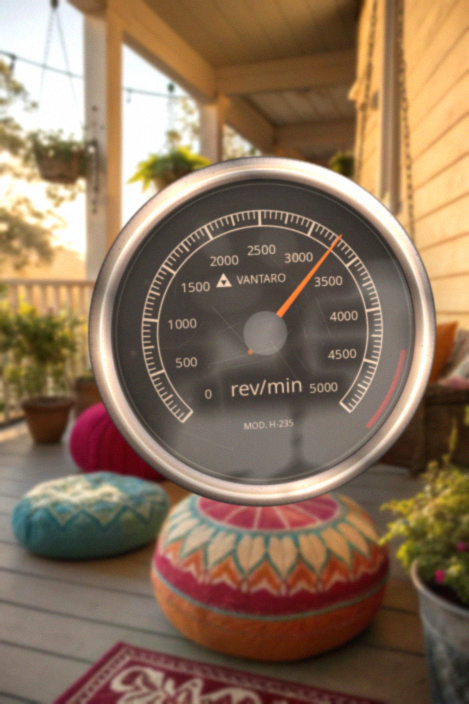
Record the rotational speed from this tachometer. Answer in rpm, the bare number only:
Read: 3250
